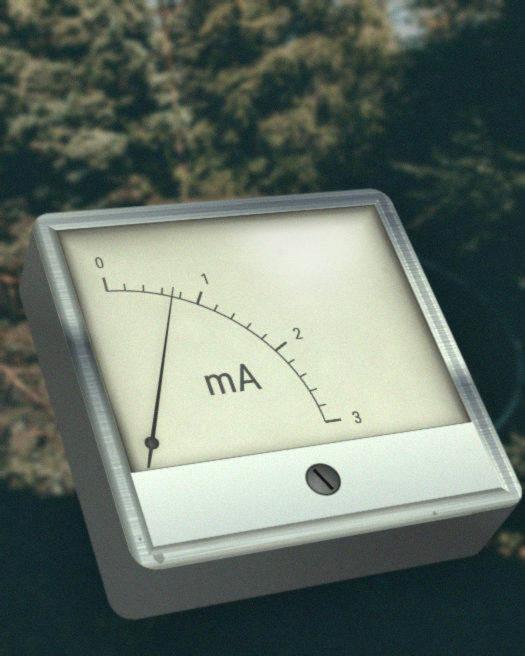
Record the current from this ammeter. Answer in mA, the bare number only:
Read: 0.7
